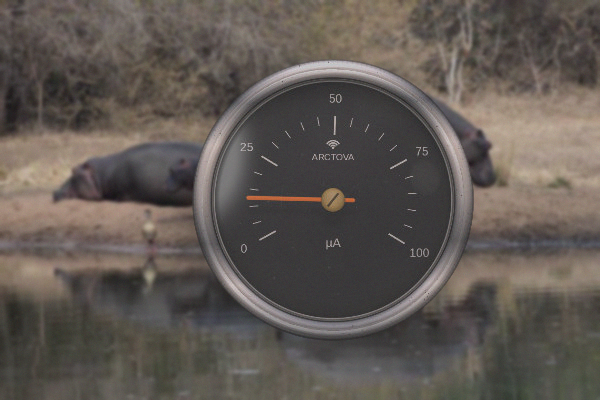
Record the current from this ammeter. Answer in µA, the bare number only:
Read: 12.5
